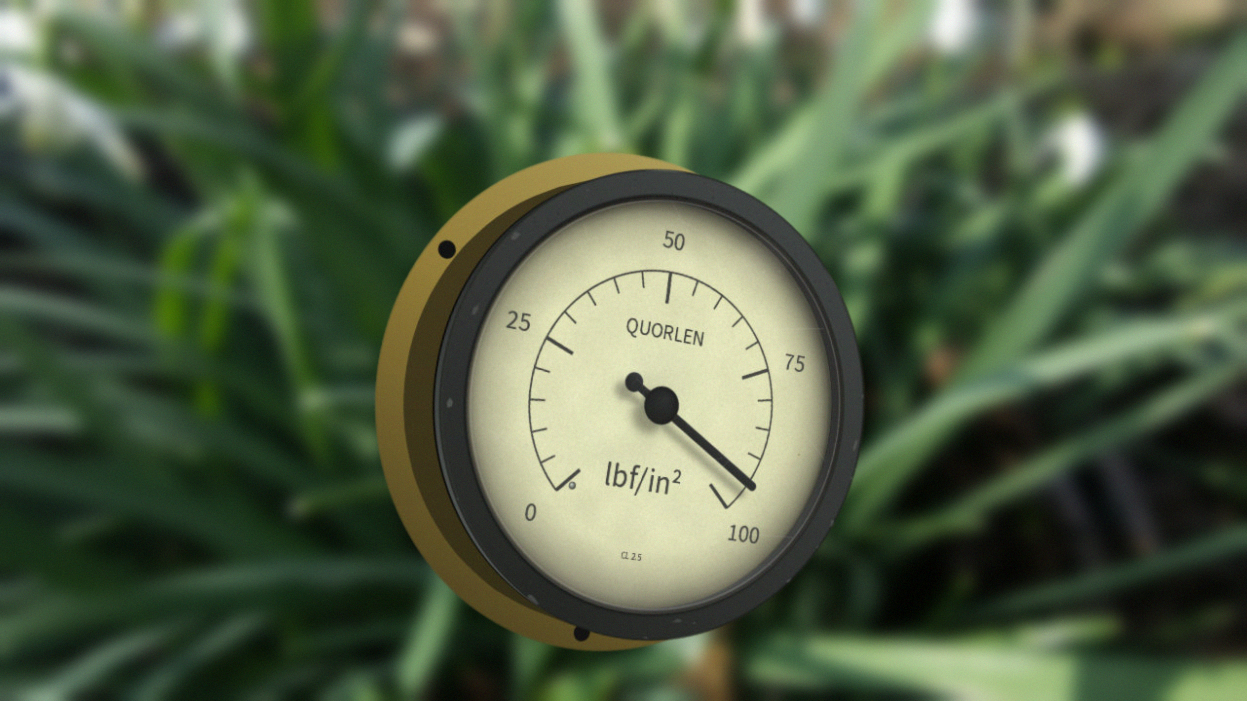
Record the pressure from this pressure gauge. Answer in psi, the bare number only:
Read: 95
